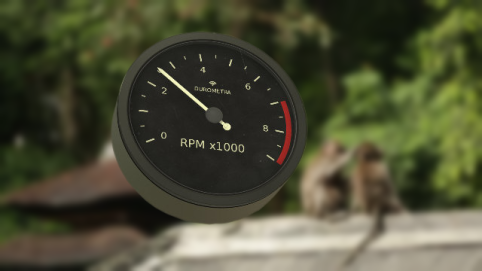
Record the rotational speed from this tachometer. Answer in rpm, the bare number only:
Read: 2500
